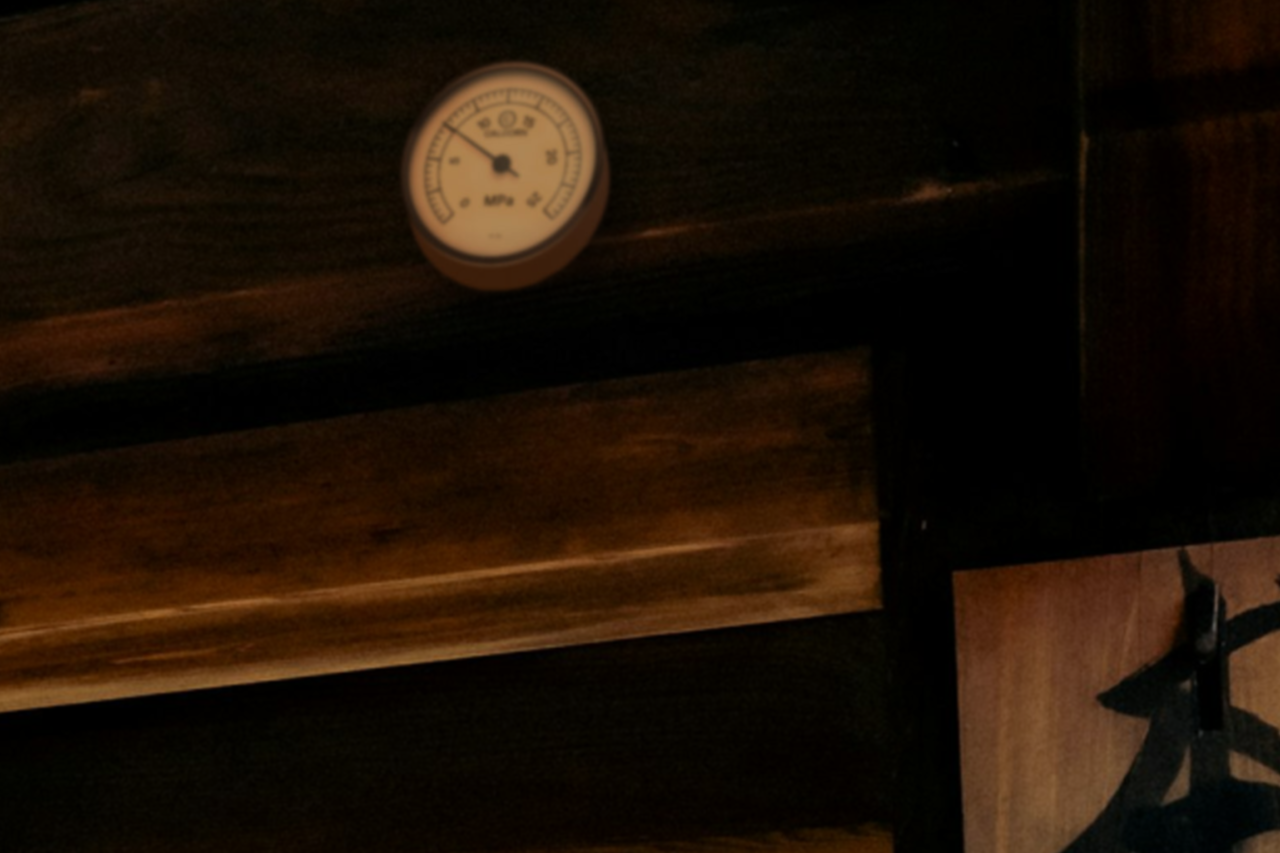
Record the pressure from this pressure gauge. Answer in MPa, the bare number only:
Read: 7.5
